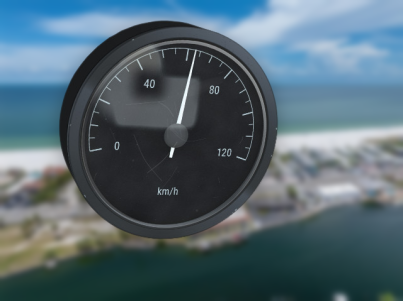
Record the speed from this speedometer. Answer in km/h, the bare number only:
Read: 62.5
